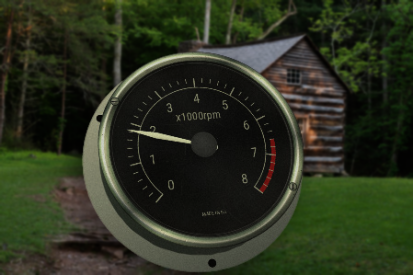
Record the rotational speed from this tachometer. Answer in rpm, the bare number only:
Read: 1800
